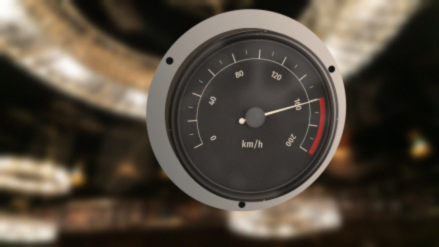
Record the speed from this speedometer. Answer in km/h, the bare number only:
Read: 160
